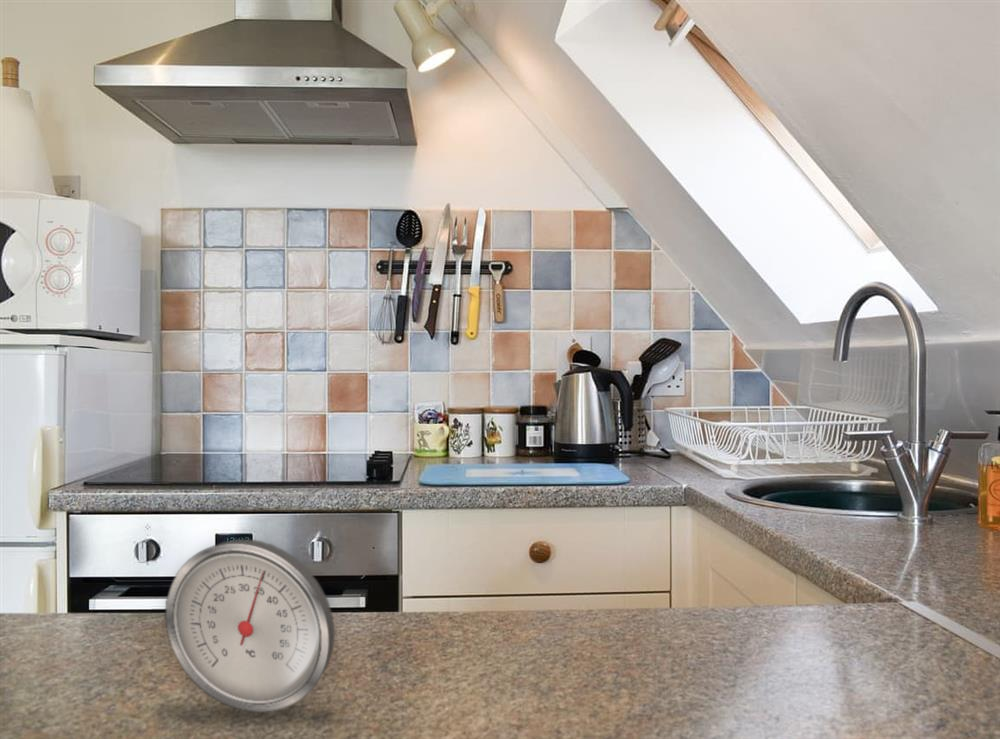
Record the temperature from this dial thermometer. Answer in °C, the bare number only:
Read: 35
